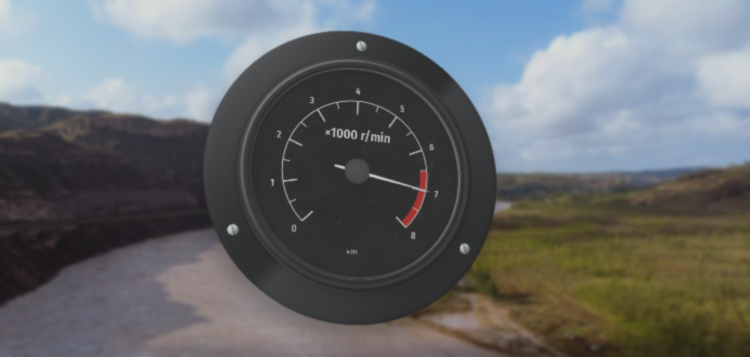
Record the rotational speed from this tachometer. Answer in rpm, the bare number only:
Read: 7000
